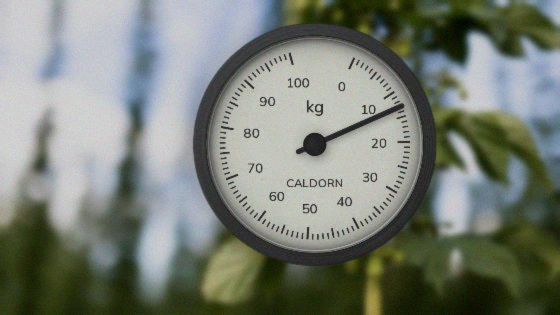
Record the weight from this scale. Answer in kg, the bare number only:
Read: 13
